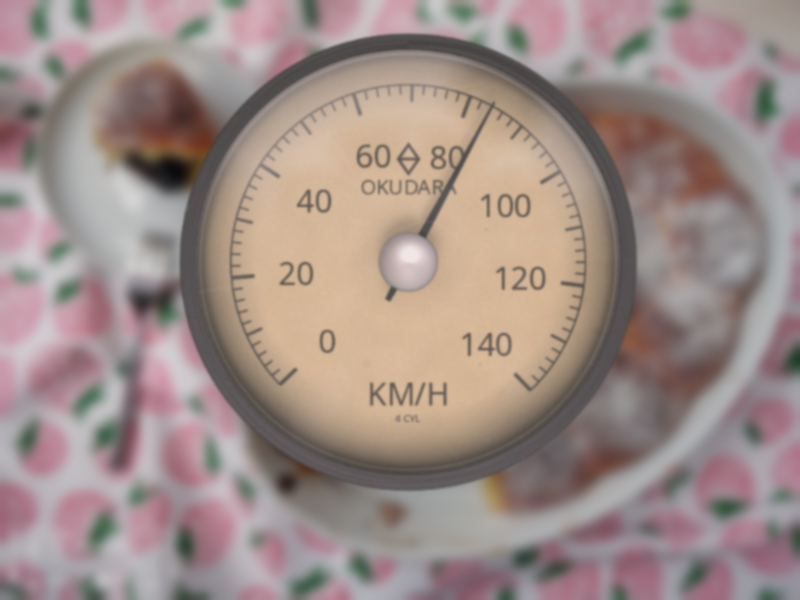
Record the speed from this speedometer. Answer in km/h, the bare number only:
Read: 84
